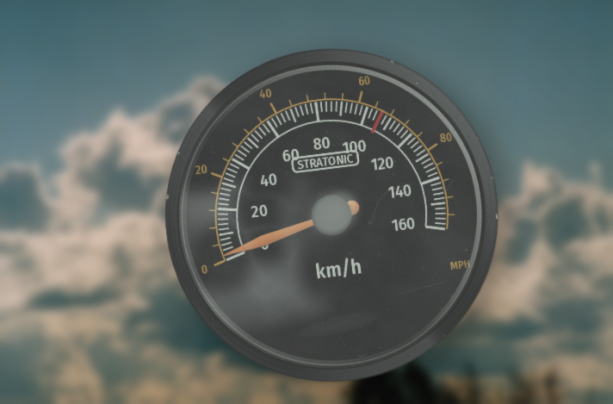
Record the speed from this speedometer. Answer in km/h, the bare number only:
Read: 2
